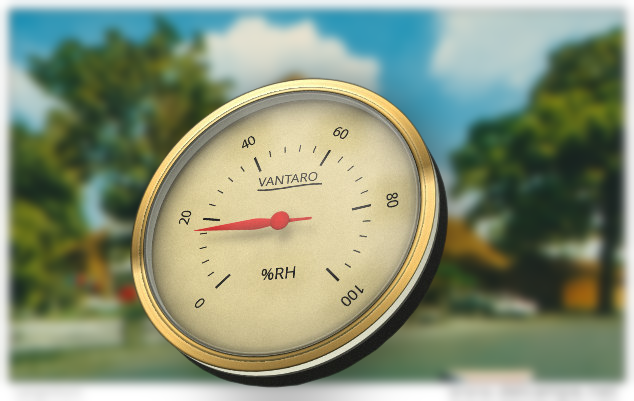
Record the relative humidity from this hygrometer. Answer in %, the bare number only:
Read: 16
